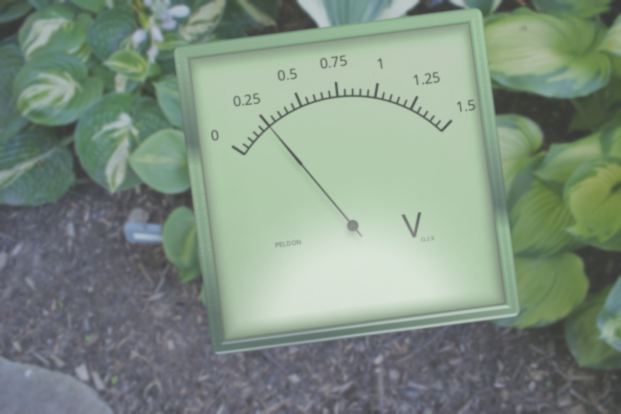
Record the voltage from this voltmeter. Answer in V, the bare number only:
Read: 0.25
